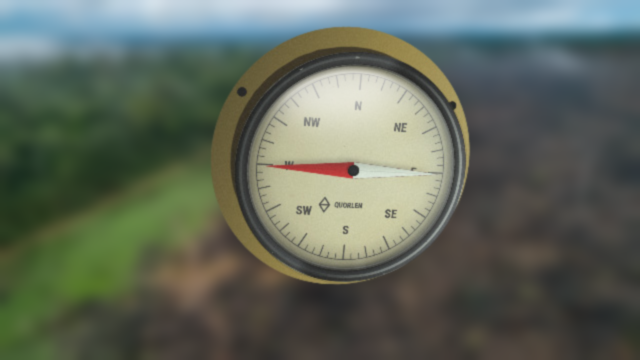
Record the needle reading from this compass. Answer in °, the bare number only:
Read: 270
